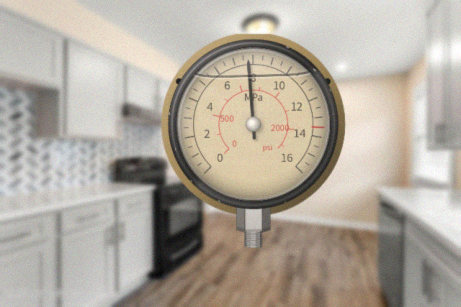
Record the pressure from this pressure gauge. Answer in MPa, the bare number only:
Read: 7.75
